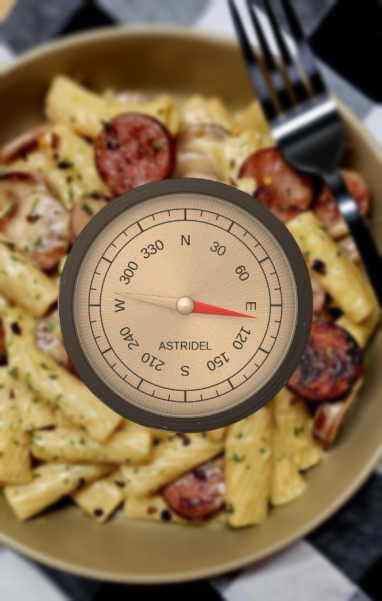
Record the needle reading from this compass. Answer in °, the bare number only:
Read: 100
